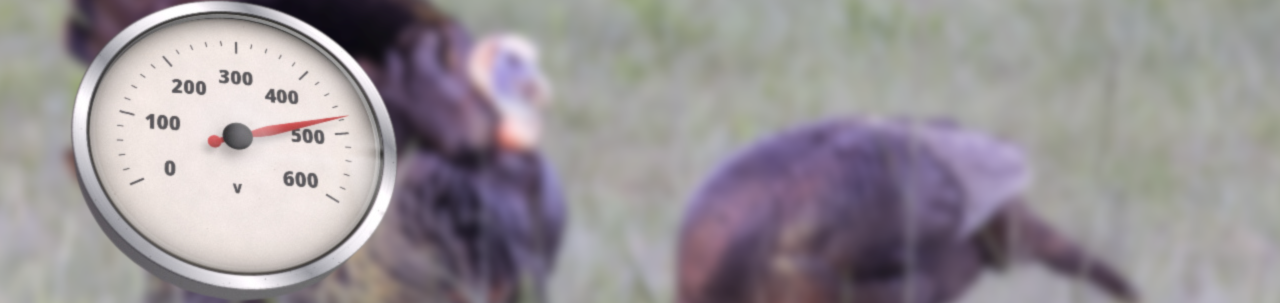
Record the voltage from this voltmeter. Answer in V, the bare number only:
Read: 480
